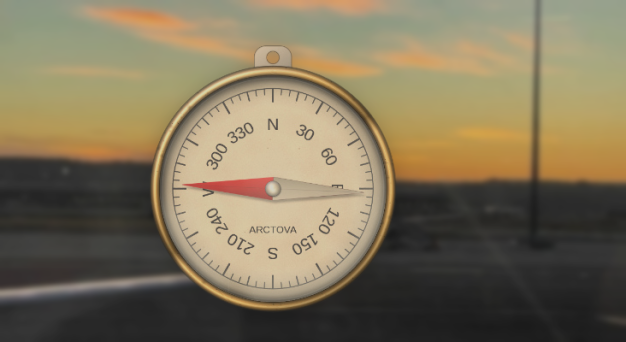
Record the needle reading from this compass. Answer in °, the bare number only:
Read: 272.5
